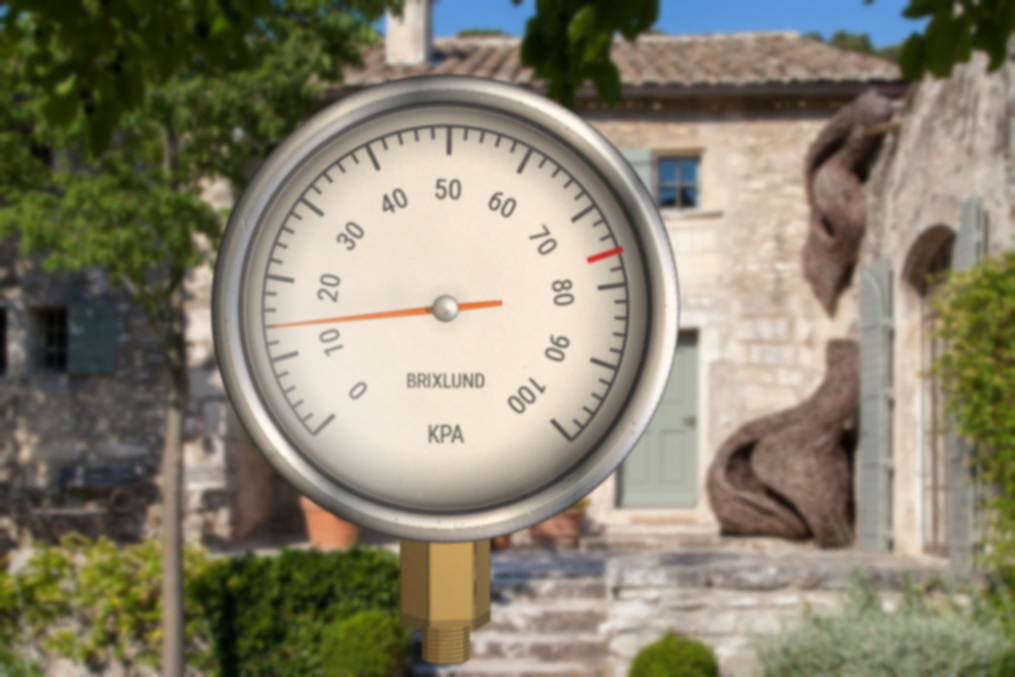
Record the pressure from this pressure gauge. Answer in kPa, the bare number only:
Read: 14
